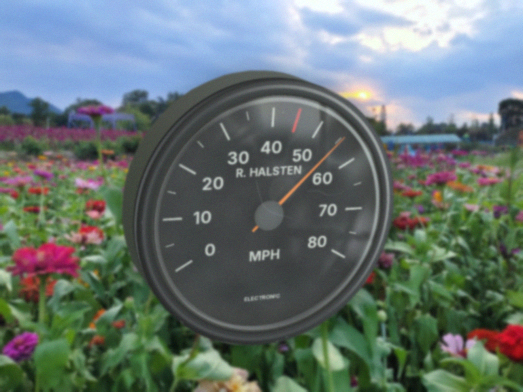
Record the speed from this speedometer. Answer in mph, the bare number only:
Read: 55
